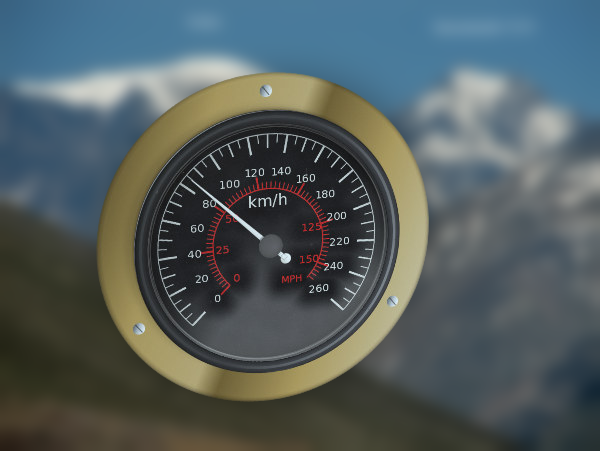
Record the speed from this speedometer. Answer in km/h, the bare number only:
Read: 85
